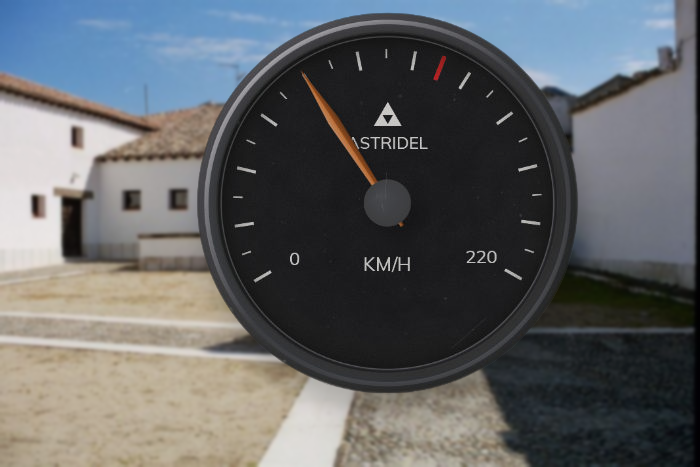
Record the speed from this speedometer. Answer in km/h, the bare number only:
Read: 80
